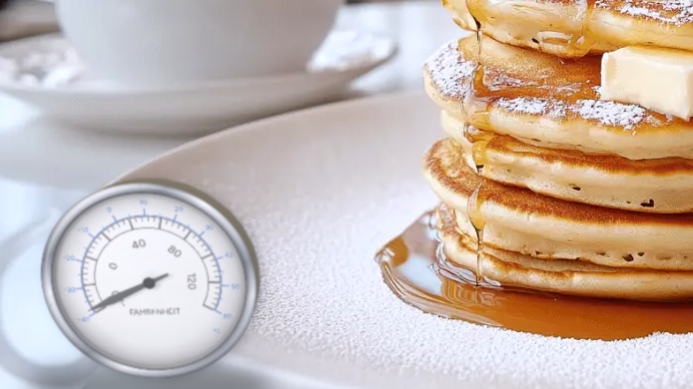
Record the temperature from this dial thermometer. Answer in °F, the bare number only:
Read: -36
